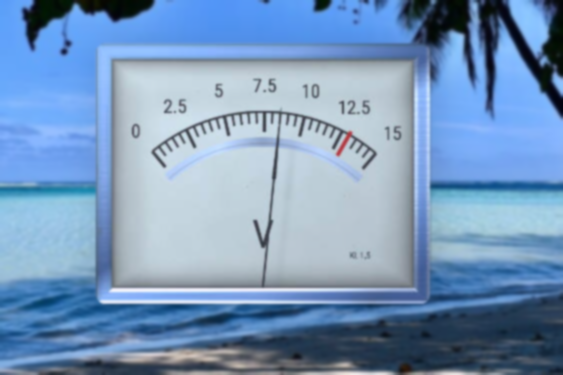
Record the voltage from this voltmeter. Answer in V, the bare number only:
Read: 8.5
